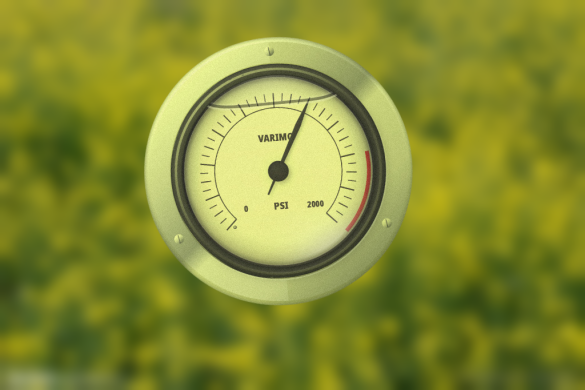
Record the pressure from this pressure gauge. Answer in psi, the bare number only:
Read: 1200
